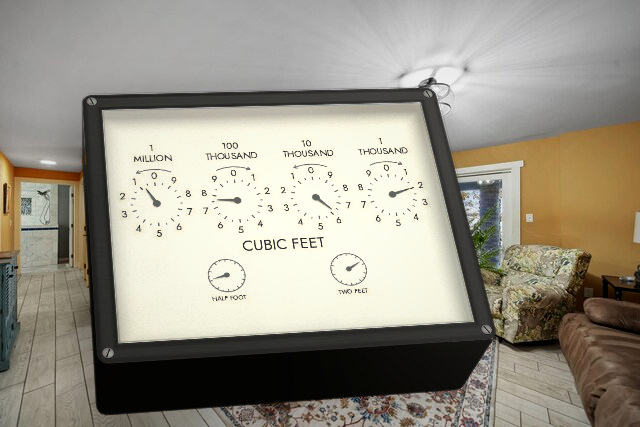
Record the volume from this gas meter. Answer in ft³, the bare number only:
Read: 76200
